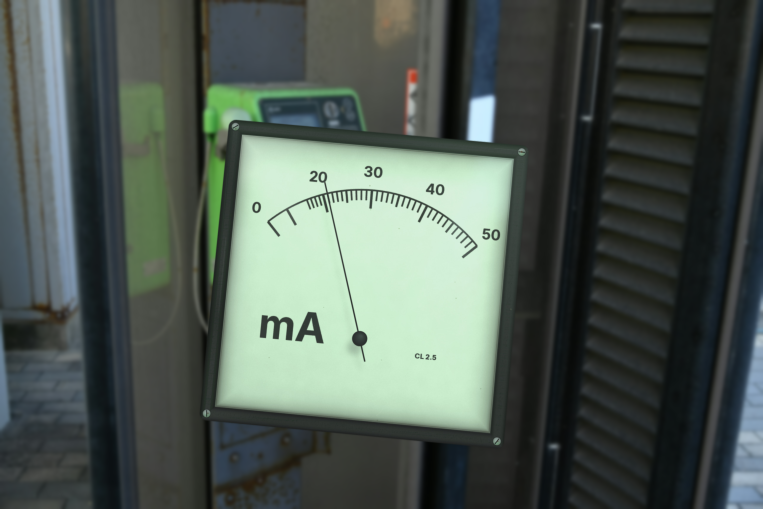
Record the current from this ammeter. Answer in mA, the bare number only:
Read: 21
